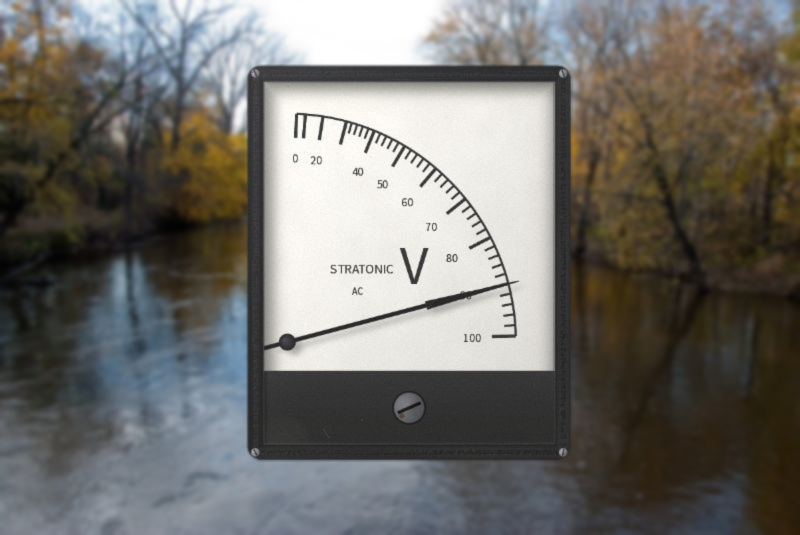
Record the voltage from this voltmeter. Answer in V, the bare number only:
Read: 90
